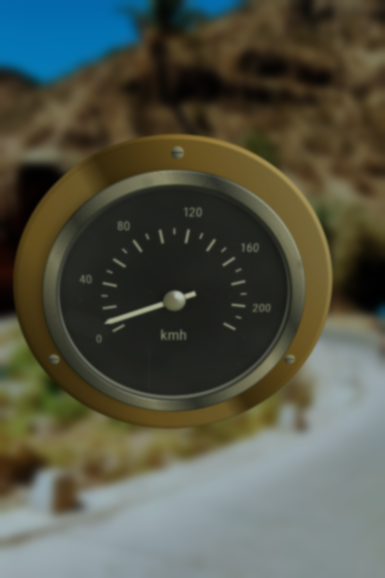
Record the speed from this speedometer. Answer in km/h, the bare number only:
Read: 10
